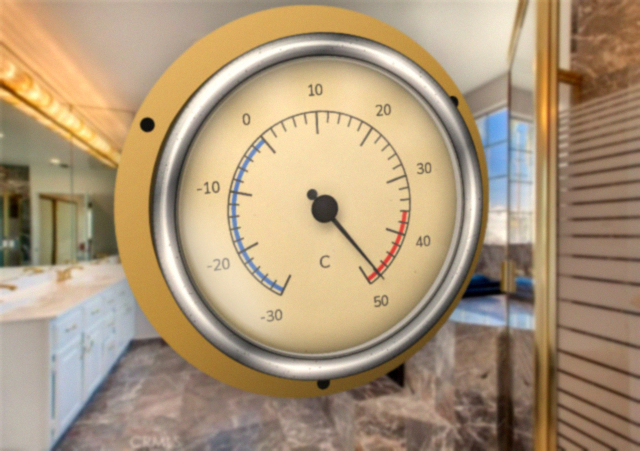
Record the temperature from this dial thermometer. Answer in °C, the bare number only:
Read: 48
